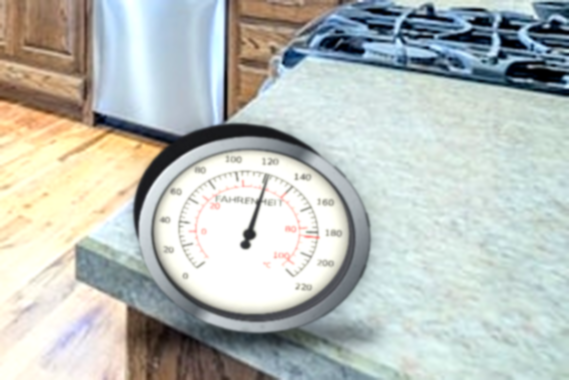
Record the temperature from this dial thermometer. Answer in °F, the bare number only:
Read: 120
